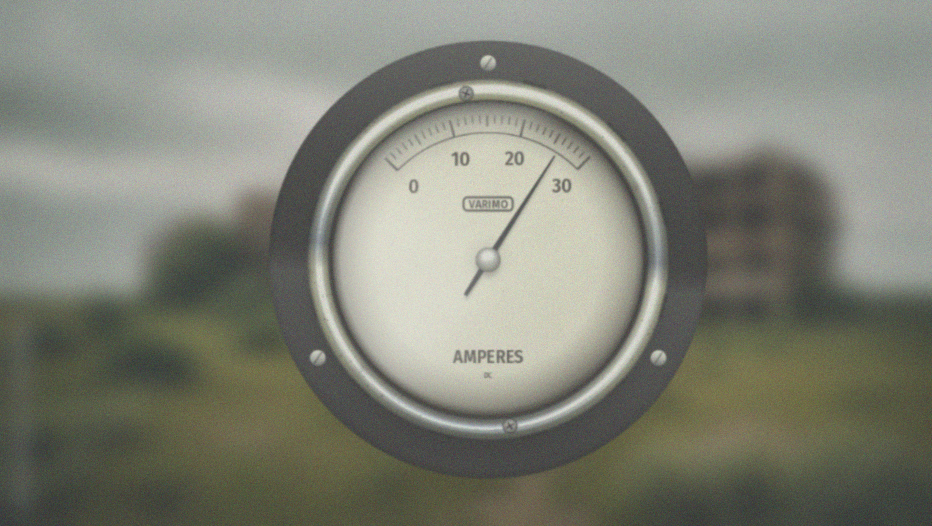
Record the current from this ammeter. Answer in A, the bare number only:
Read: 26
